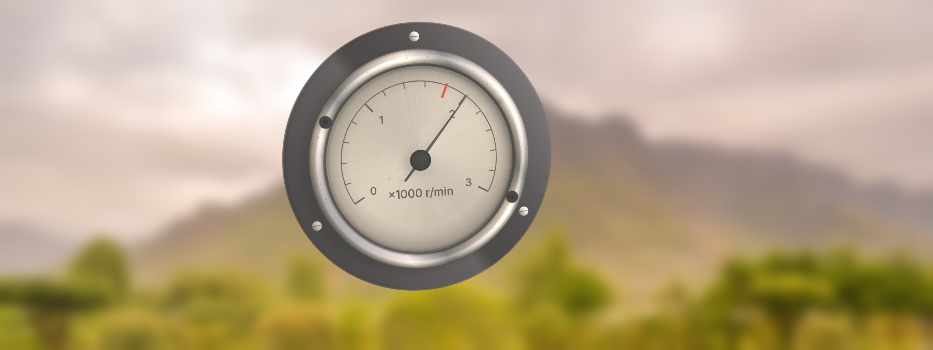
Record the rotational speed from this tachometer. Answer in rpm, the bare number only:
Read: 2000
